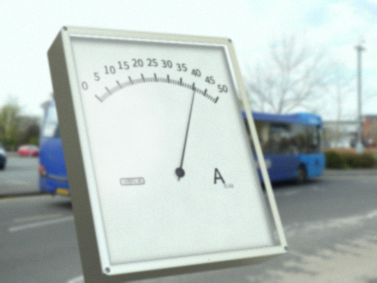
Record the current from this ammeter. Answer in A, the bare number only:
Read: 40
